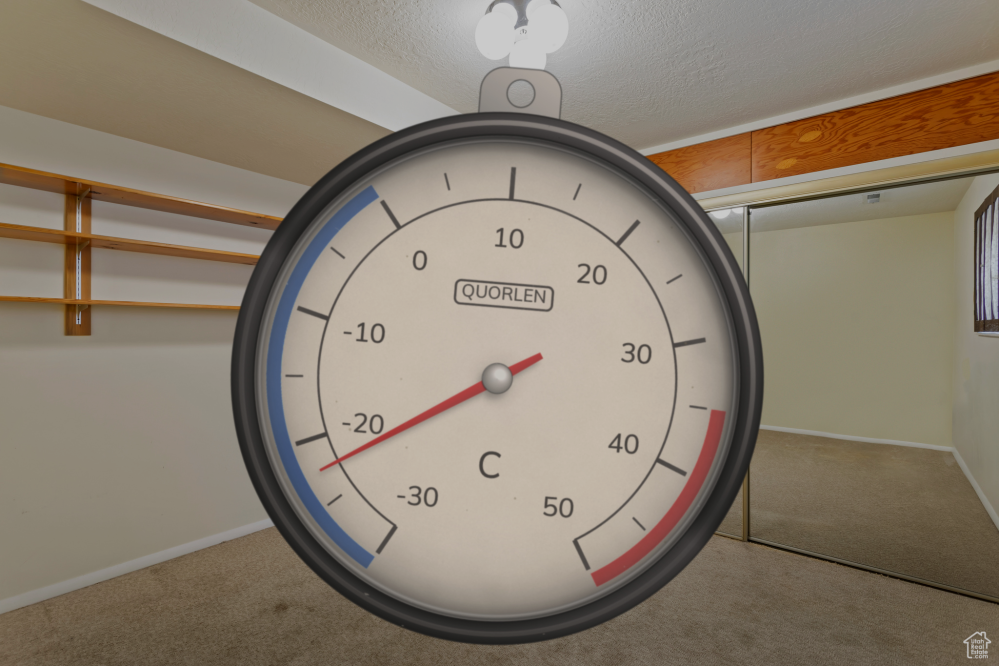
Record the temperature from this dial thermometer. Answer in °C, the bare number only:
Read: -22.5
